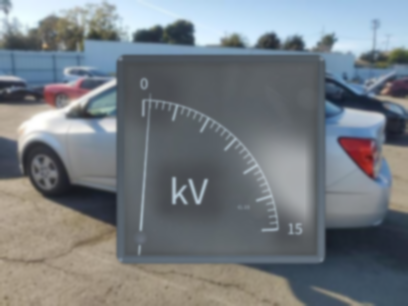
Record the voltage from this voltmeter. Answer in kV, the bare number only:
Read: 0.5
